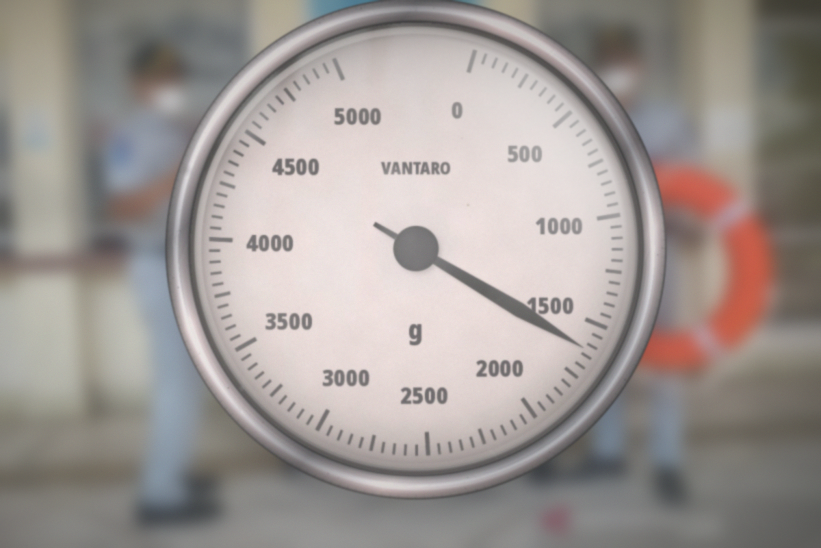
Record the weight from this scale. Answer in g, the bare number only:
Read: 1625
